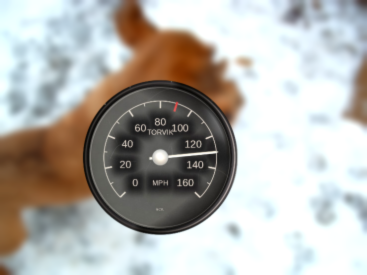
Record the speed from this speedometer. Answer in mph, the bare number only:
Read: 130
